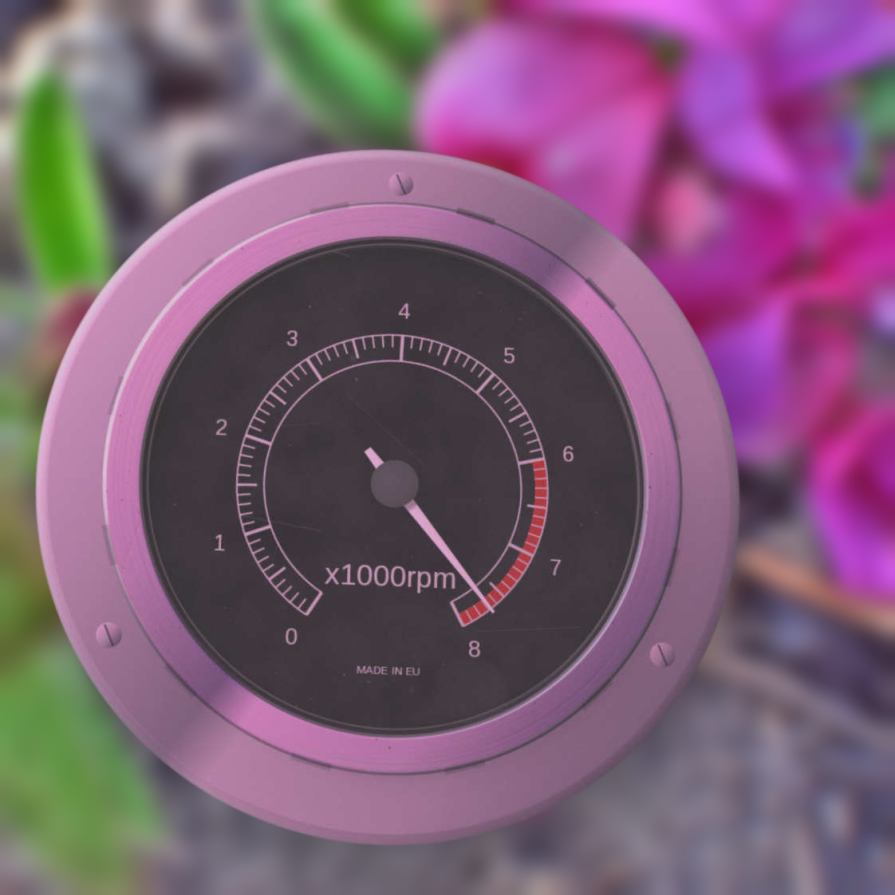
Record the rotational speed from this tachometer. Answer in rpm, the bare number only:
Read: 7700
